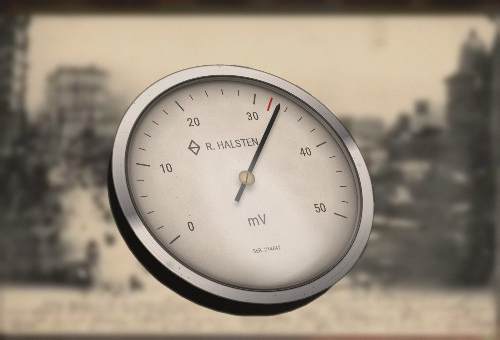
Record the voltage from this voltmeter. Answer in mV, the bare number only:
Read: 33
